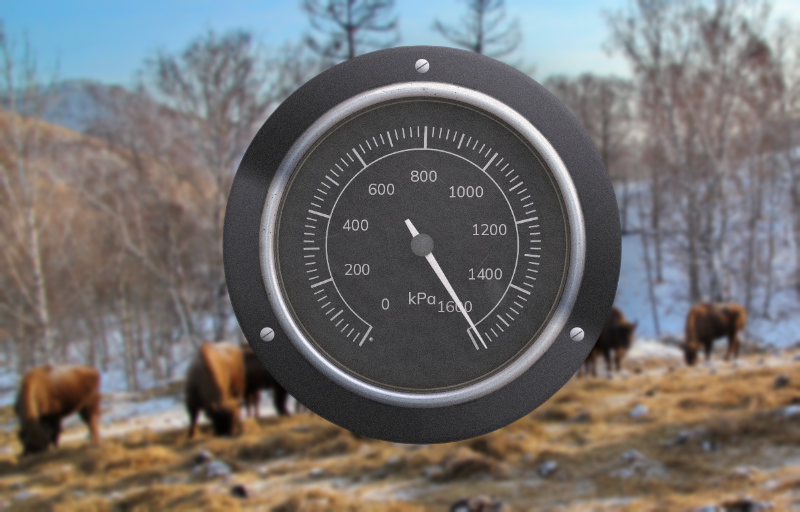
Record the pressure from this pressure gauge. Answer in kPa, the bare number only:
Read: 1580
